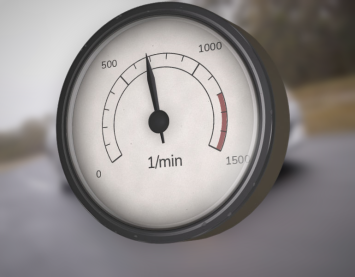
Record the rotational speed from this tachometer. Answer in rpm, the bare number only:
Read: 700
